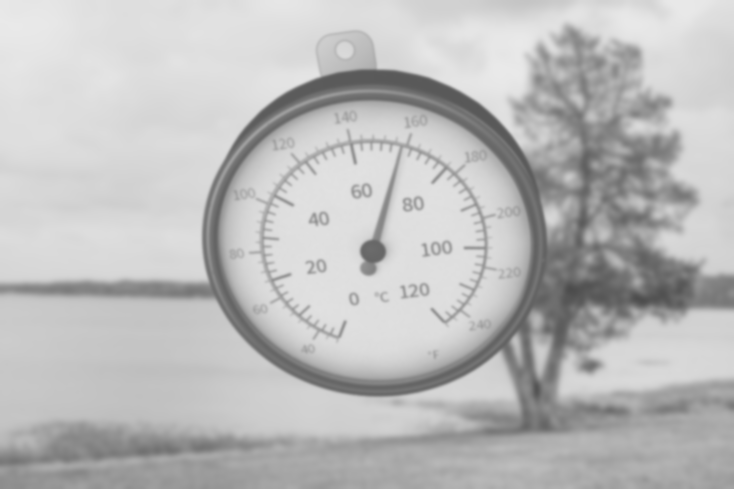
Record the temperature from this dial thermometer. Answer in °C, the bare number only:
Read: 70
